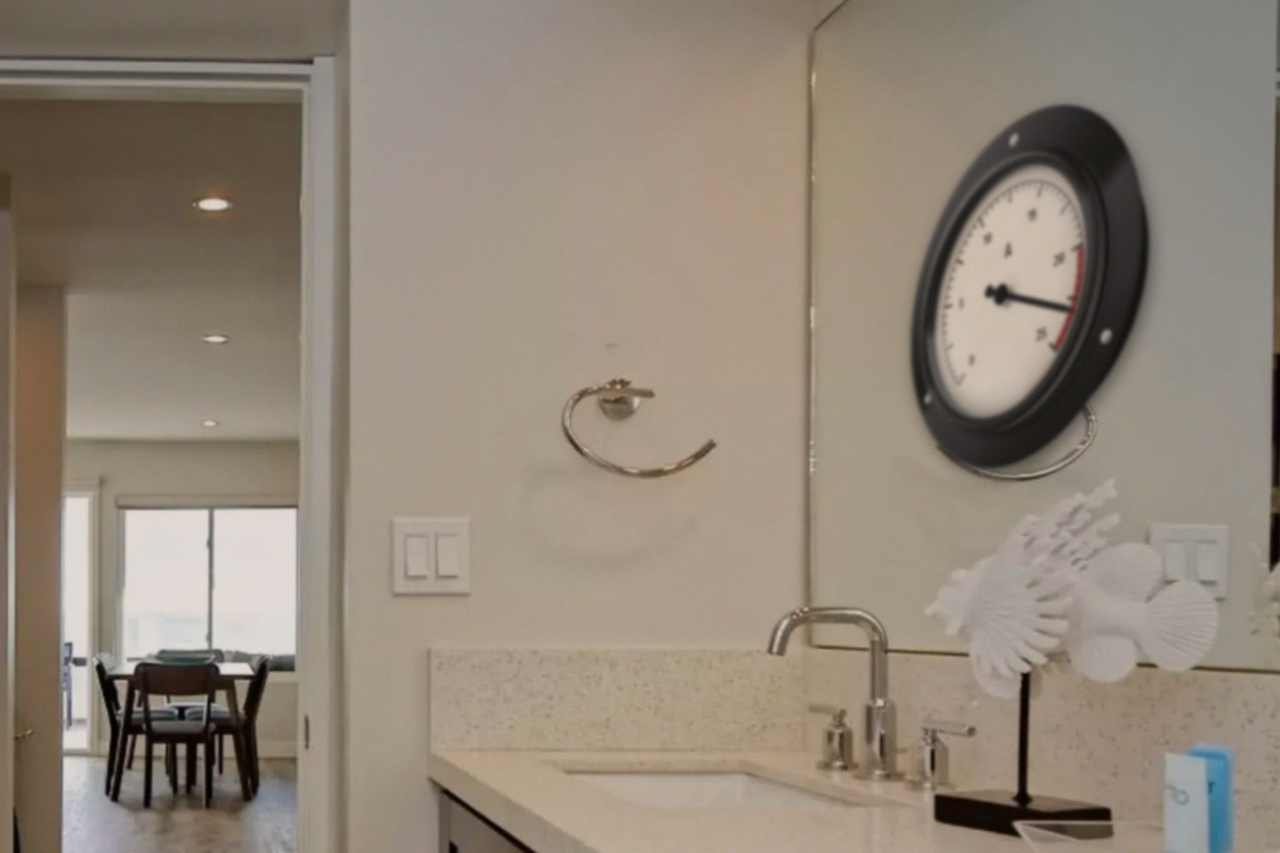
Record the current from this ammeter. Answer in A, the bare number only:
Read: 23
